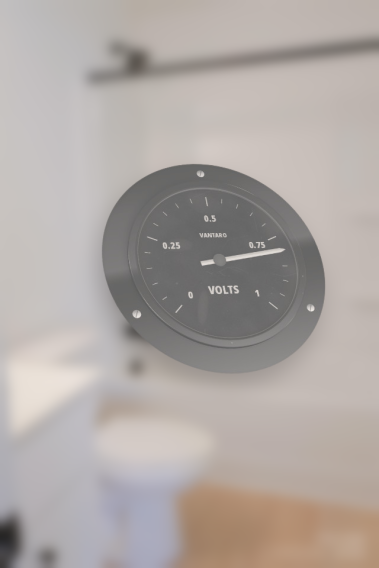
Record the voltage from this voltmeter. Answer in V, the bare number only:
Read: 0.8
